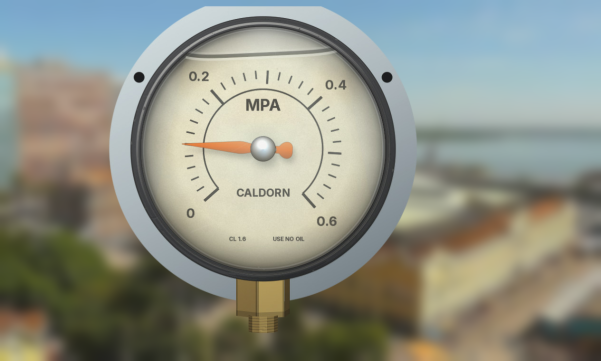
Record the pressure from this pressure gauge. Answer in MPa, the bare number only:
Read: 0.1
